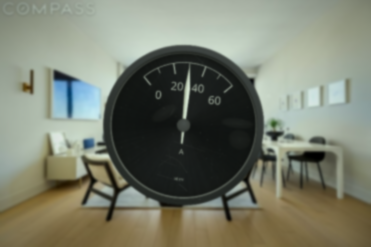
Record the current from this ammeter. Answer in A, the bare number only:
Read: 30
